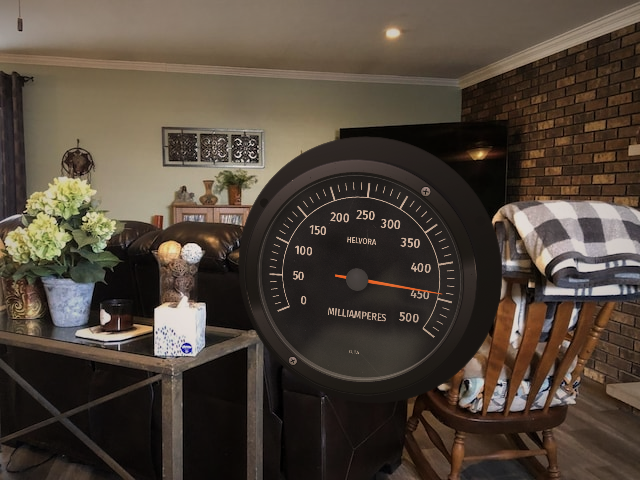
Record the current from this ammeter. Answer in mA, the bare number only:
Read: 440
